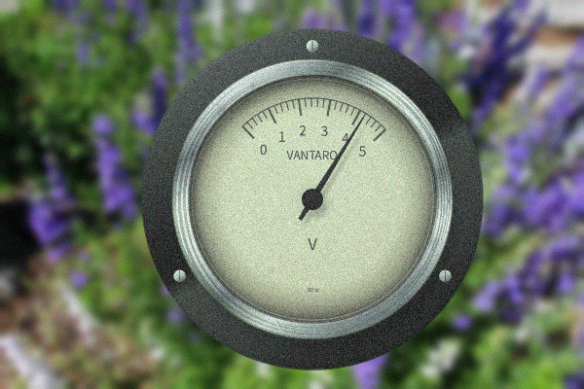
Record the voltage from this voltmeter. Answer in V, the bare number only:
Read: 4.2
